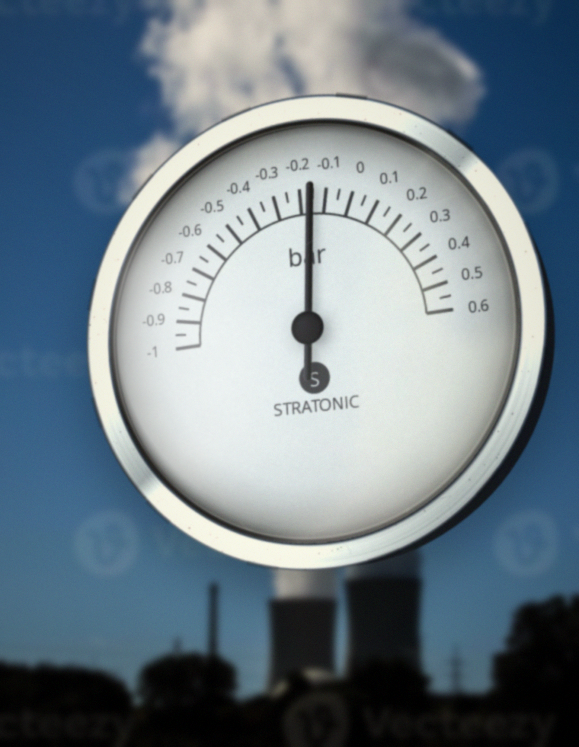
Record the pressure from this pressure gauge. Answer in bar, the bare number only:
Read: -0.15
